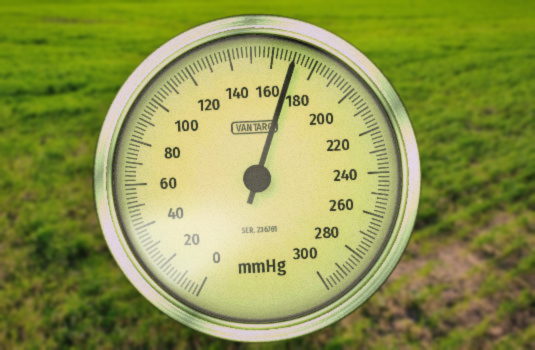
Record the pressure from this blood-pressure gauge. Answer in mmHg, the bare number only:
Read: 170
